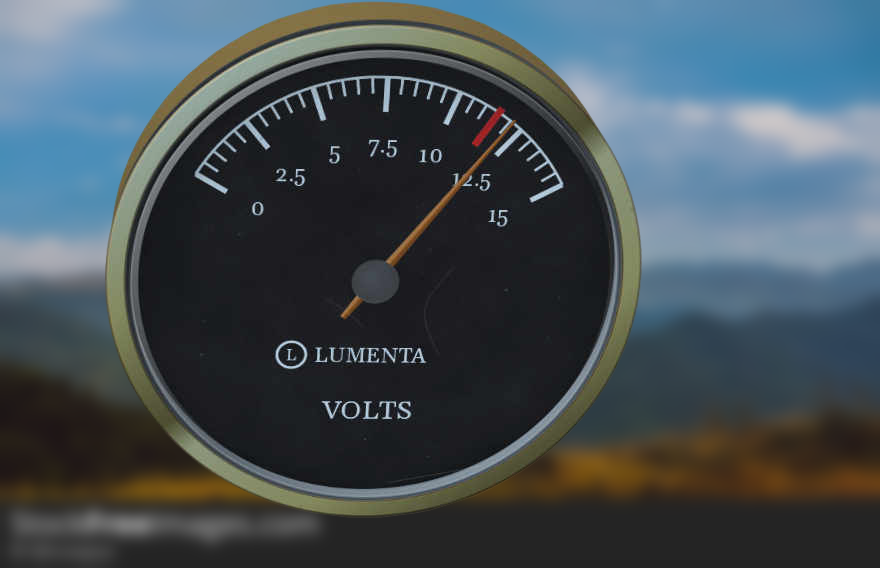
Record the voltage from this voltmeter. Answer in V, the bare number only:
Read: 12
